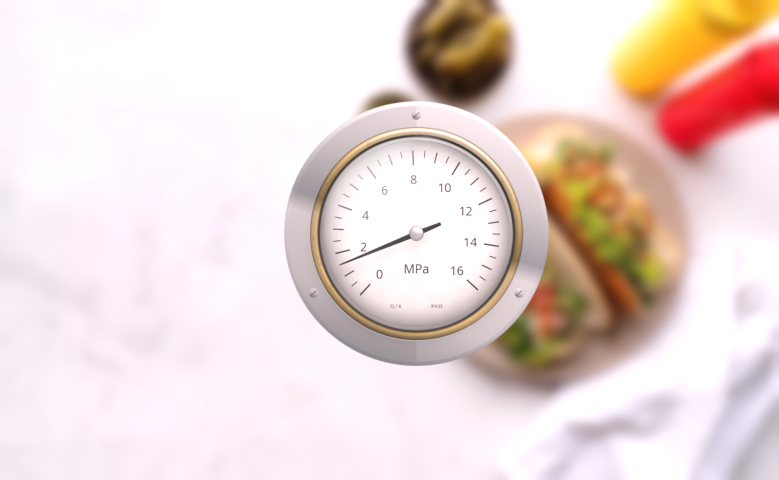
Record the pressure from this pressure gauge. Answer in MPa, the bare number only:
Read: 1.5
